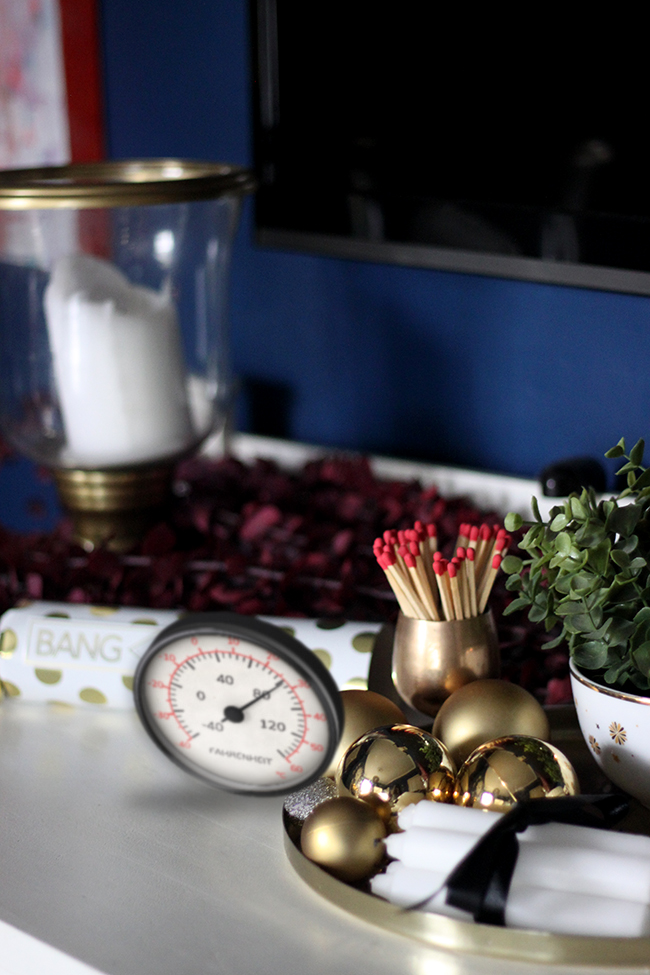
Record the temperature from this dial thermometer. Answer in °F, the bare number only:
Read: 80
